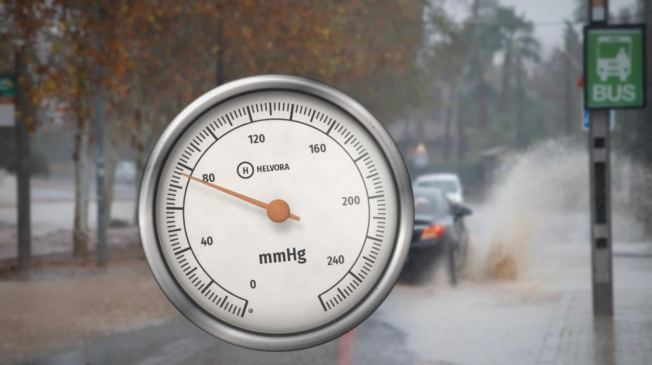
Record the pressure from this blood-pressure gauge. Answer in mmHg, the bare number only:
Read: 76
